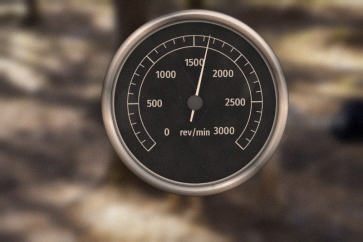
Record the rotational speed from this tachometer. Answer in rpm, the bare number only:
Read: 1650
